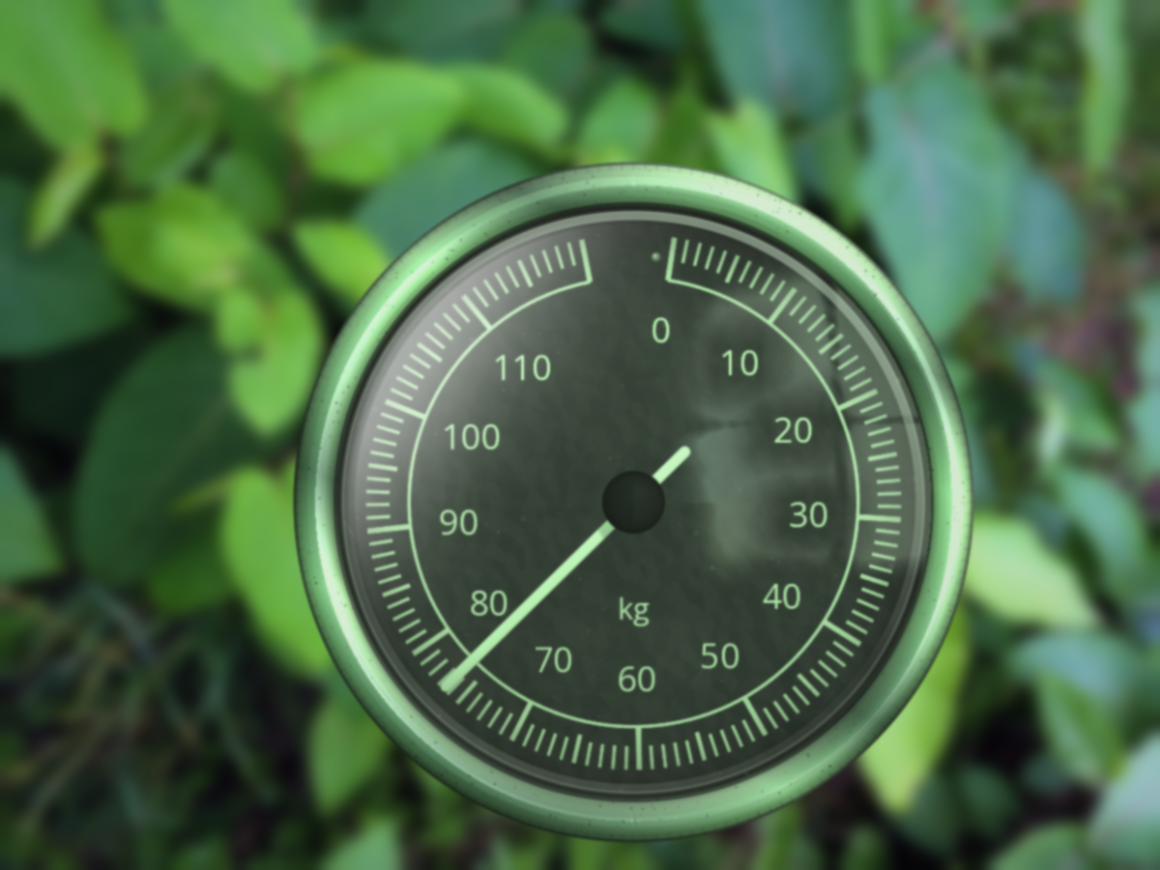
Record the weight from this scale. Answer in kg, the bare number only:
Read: 76.5
